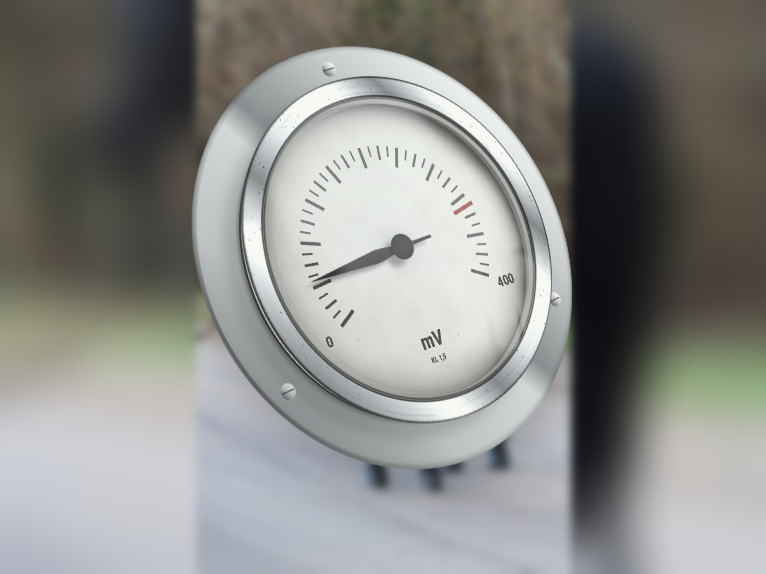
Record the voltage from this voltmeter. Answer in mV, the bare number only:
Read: 45
